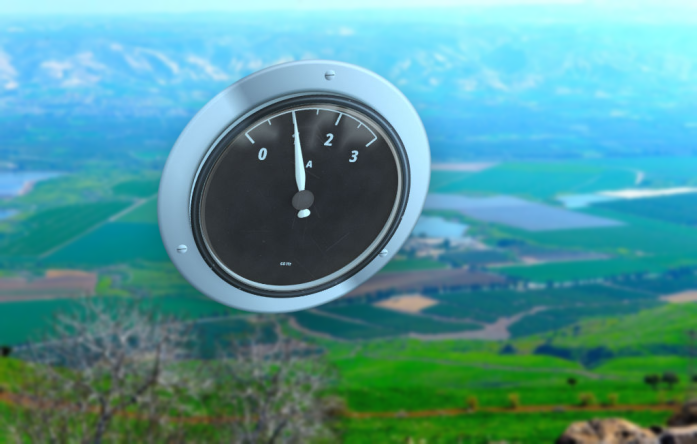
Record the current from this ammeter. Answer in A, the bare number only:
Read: 1
